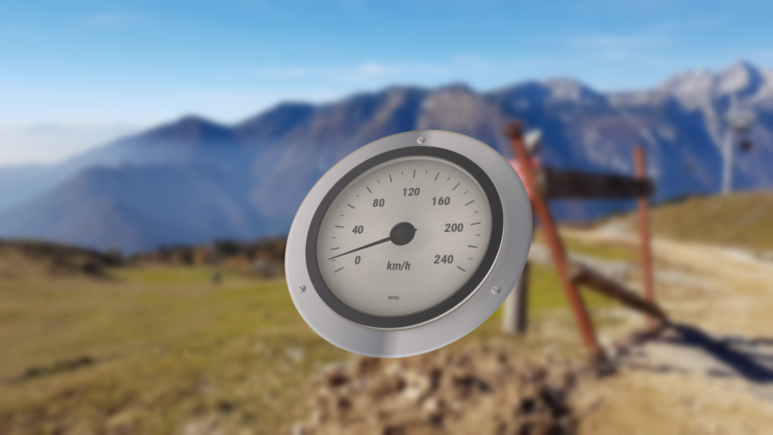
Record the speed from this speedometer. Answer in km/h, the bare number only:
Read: 10
